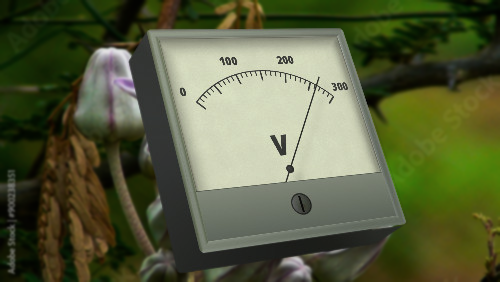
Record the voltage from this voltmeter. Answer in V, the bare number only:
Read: 260
